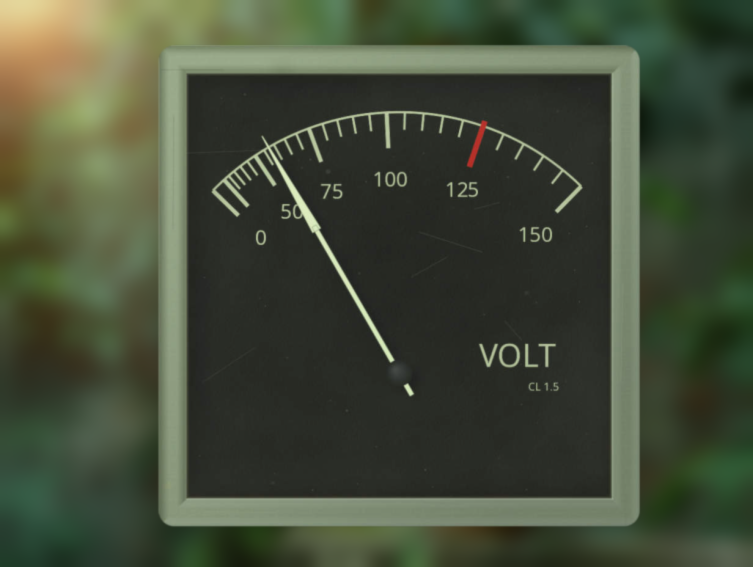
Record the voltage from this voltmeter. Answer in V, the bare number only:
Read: 57.5
